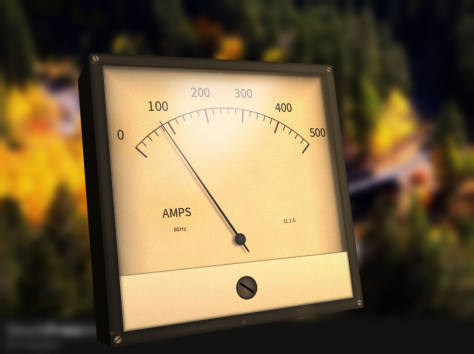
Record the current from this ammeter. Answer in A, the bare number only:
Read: 80
